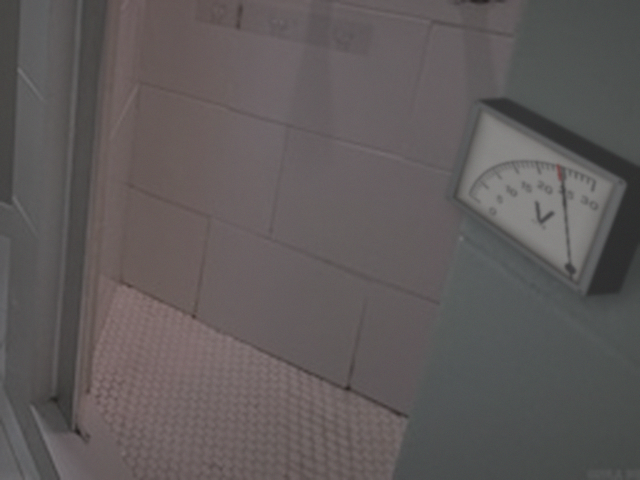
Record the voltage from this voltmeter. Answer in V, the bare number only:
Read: 25
